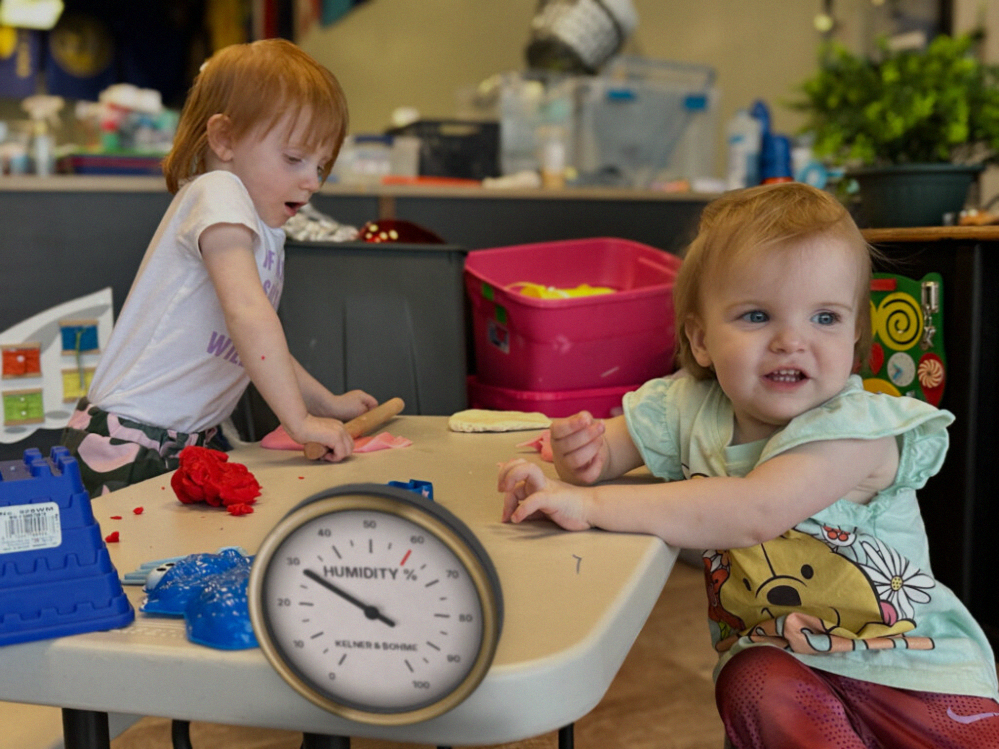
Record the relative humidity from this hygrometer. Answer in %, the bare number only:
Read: 30
